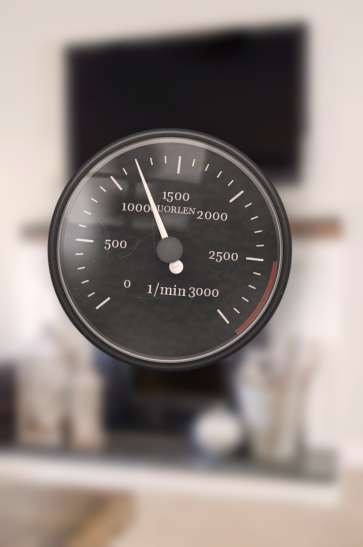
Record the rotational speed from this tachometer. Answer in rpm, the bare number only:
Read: 1200
